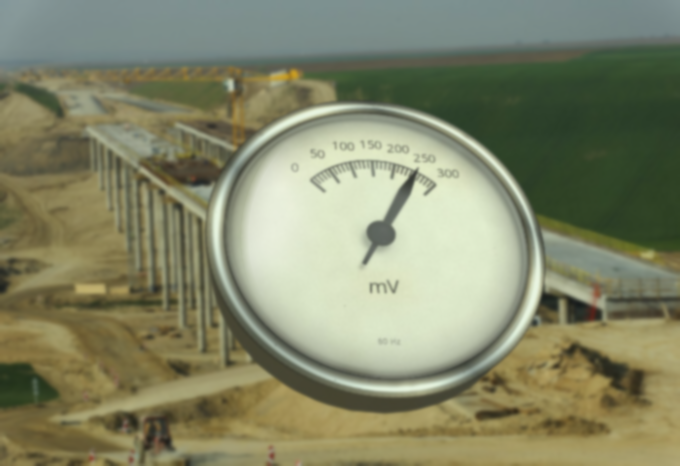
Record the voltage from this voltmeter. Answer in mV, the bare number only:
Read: 250
